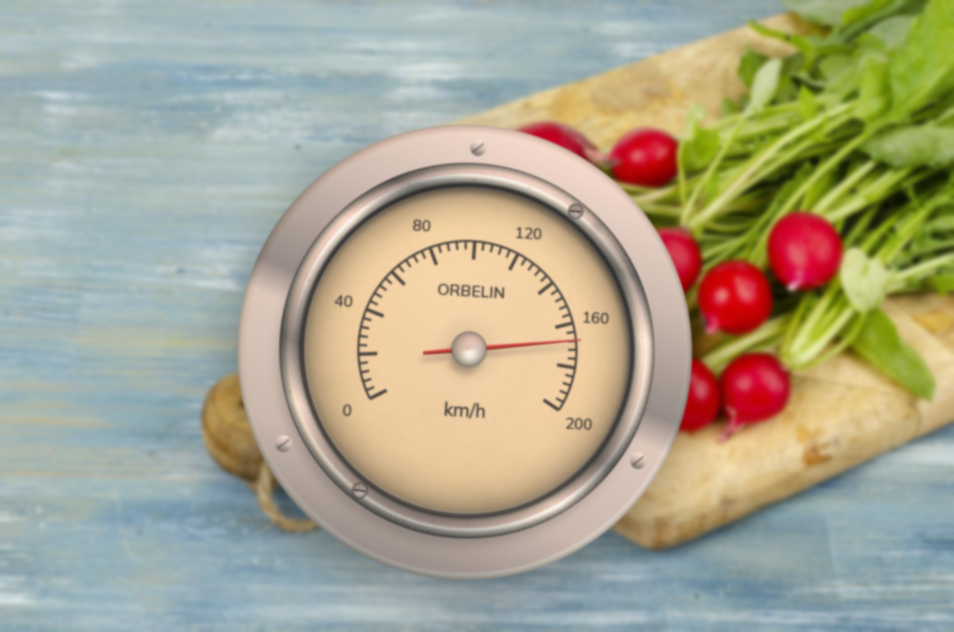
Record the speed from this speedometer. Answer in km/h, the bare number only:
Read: 168
